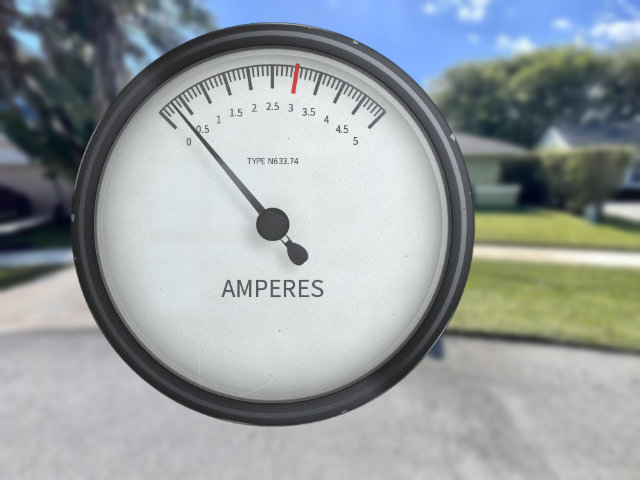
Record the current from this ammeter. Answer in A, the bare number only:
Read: 0.3
